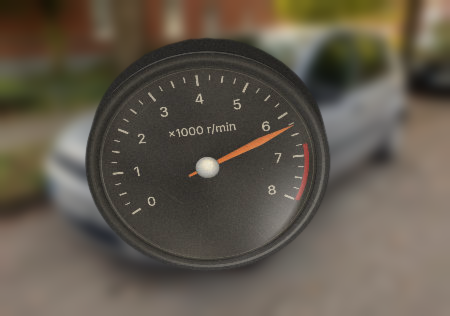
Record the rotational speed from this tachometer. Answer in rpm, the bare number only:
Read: 6250
